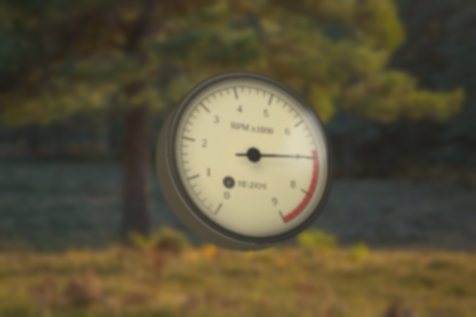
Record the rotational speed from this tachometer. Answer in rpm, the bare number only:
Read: 7000
